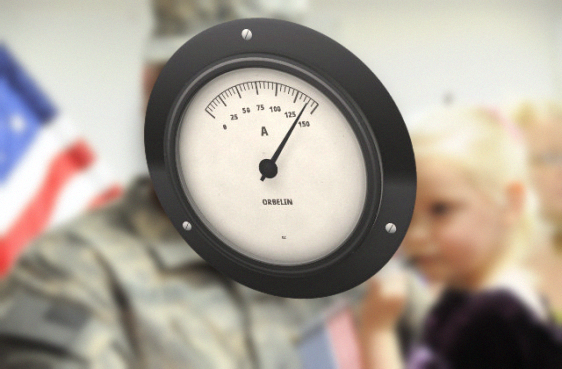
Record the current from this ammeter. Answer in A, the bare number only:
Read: 140
